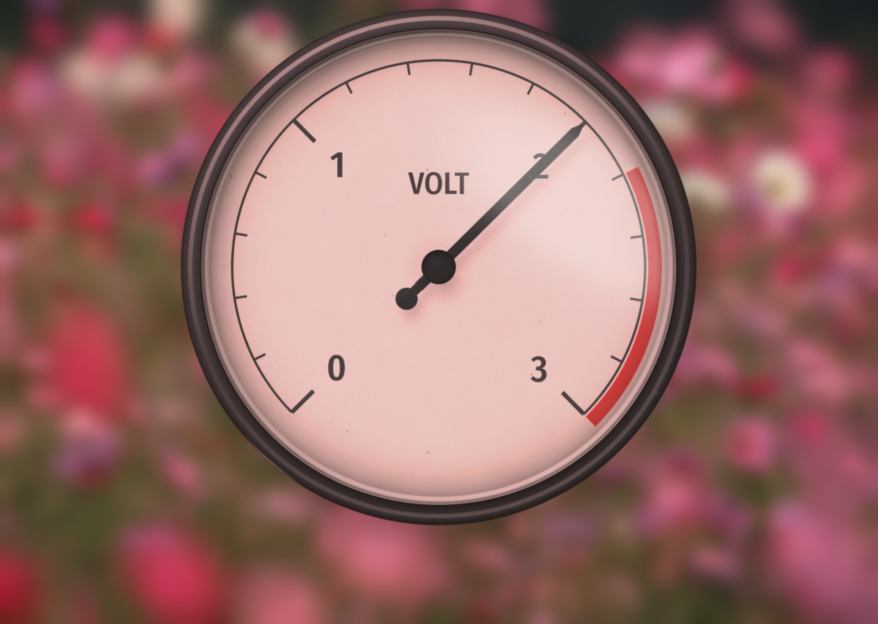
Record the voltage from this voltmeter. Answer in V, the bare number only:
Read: 2
